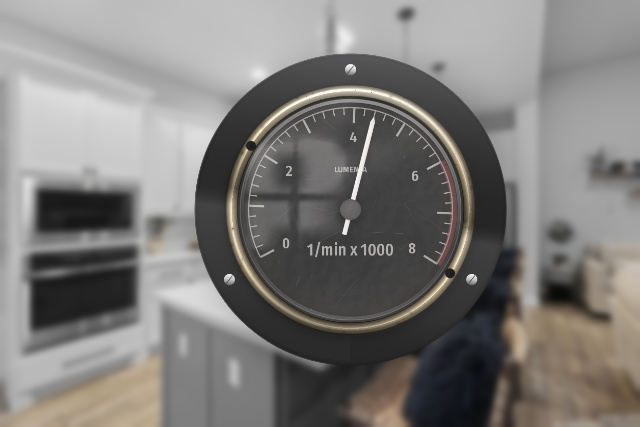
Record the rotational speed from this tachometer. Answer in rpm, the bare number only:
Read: 4400
